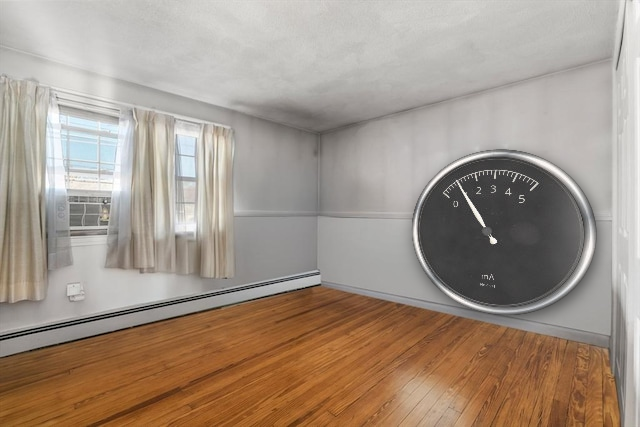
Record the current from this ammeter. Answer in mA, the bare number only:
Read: 1
